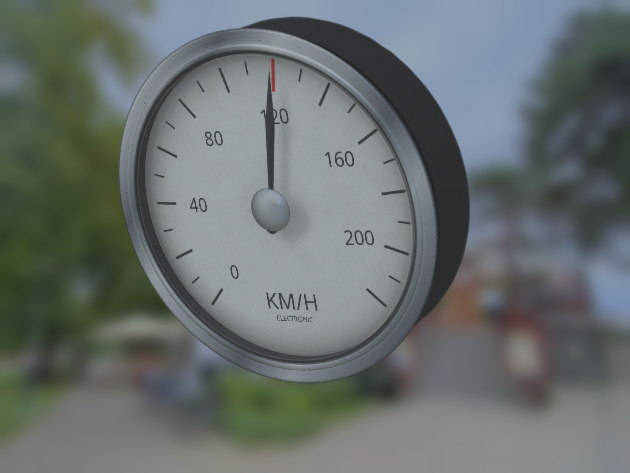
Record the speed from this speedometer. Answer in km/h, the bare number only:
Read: 120
